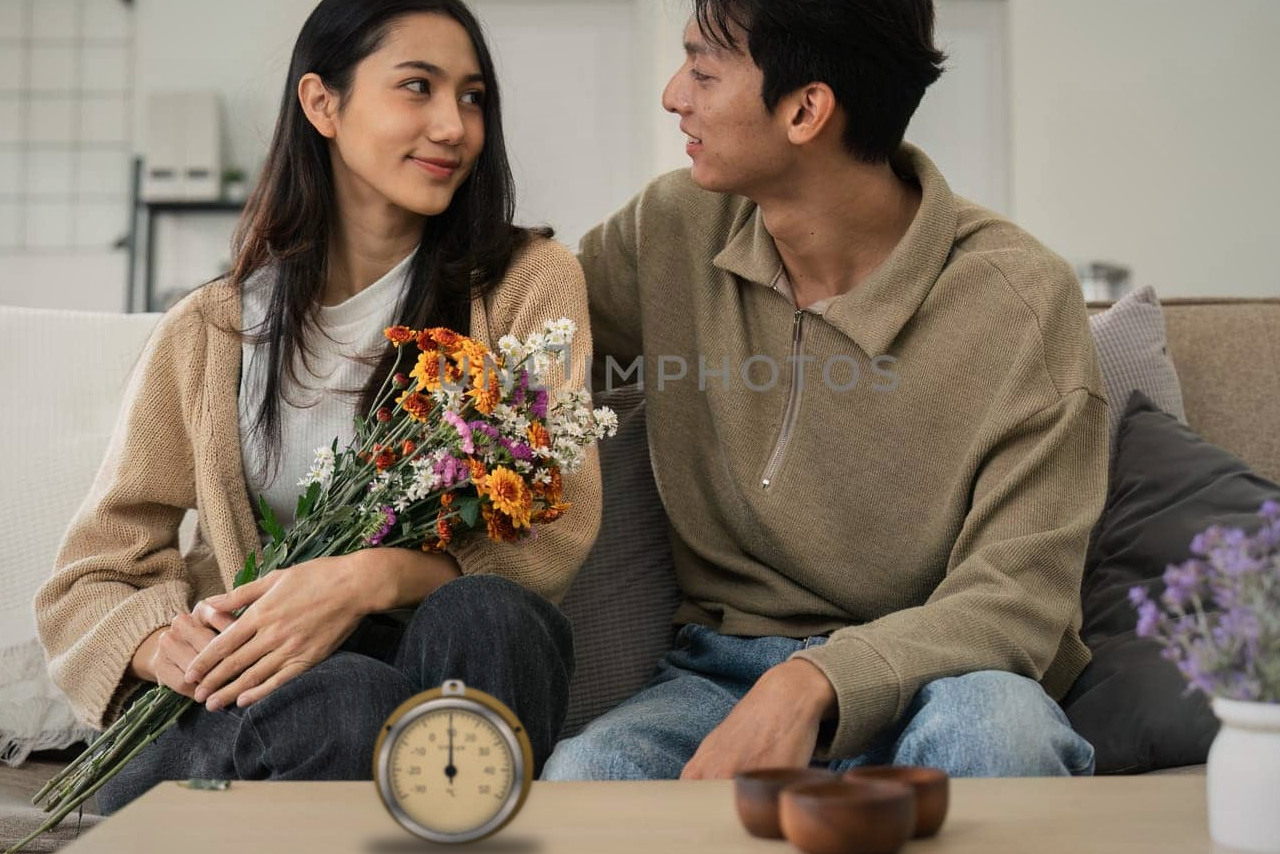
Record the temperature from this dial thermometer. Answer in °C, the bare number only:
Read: 10
